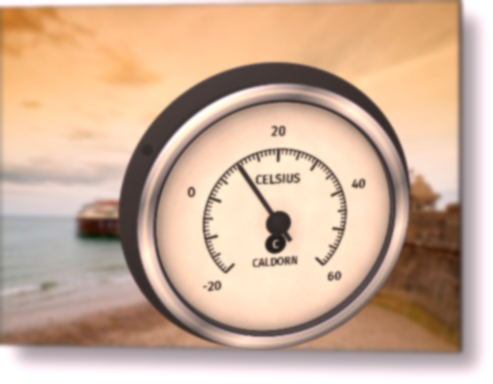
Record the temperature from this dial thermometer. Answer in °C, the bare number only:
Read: 10
